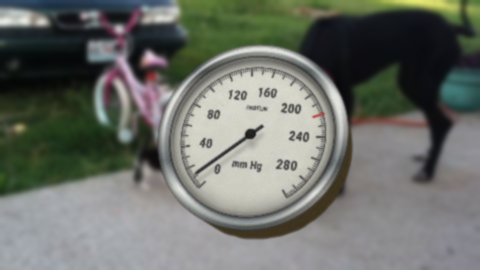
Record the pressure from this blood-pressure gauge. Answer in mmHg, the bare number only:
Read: 10
